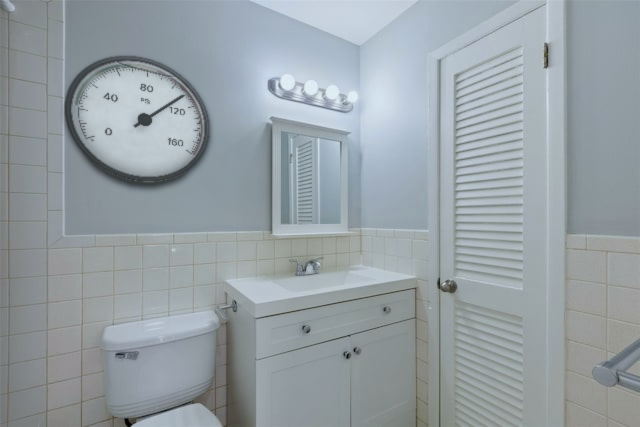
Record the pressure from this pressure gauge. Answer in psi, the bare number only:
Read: 110
